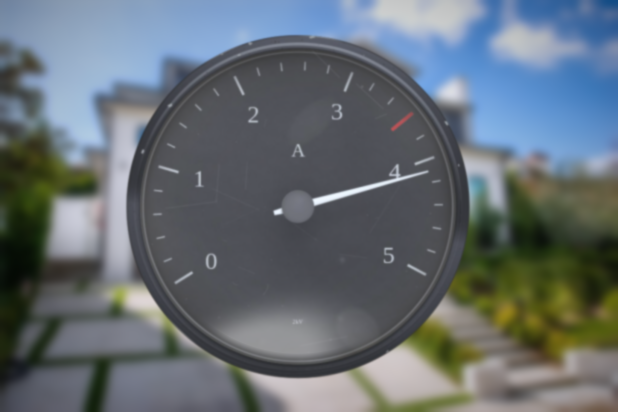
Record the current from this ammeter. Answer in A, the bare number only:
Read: 4.1
